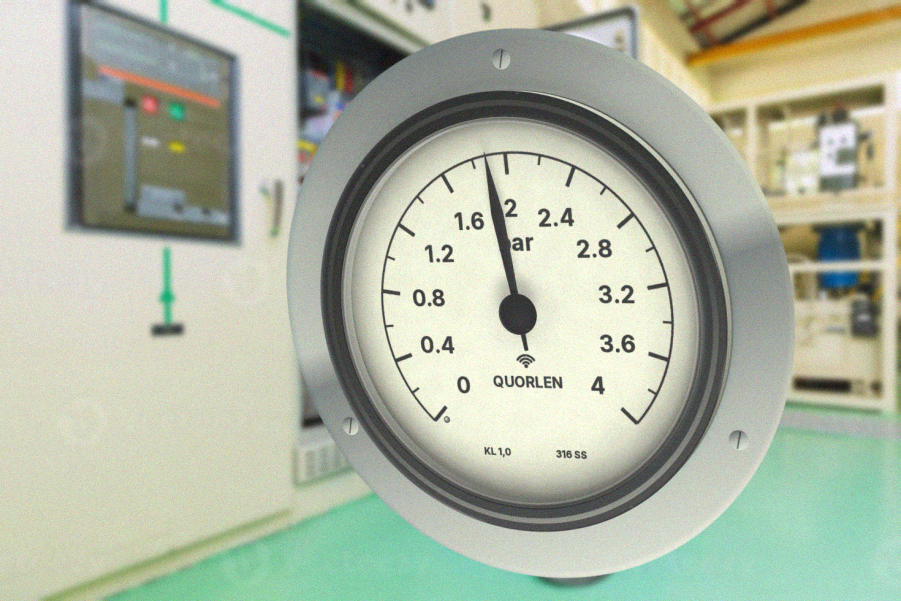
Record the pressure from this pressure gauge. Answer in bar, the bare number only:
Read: 1.9
